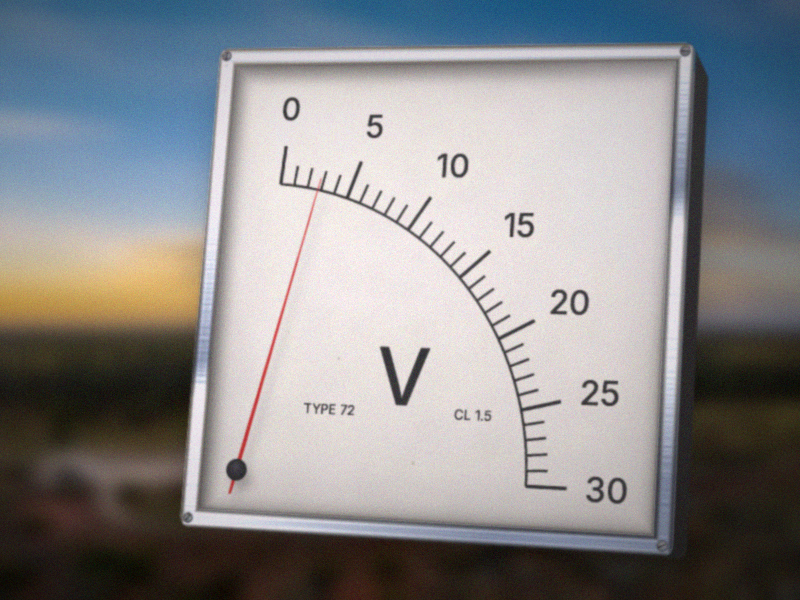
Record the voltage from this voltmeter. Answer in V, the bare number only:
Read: 3
